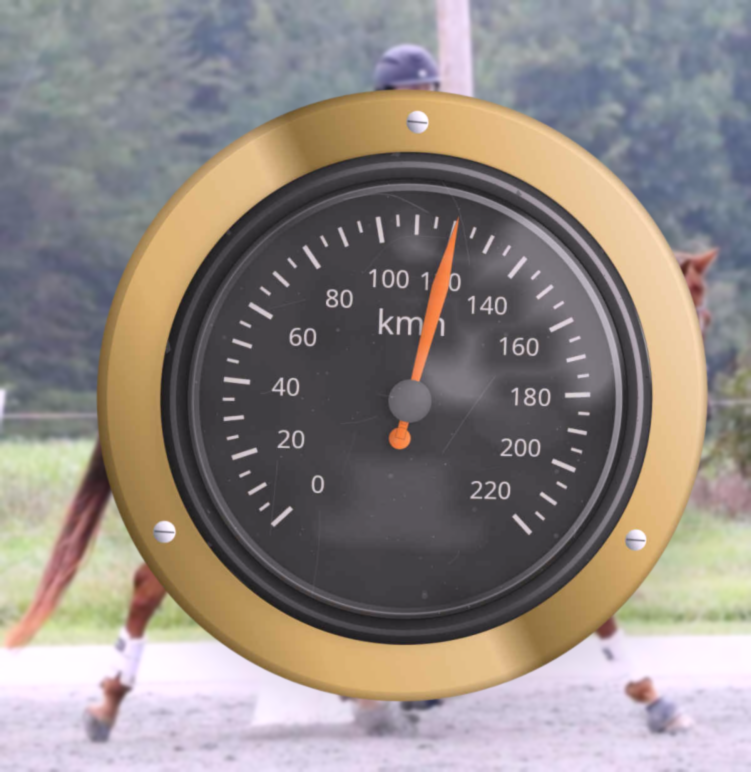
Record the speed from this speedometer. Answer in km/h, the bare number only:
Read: 120
